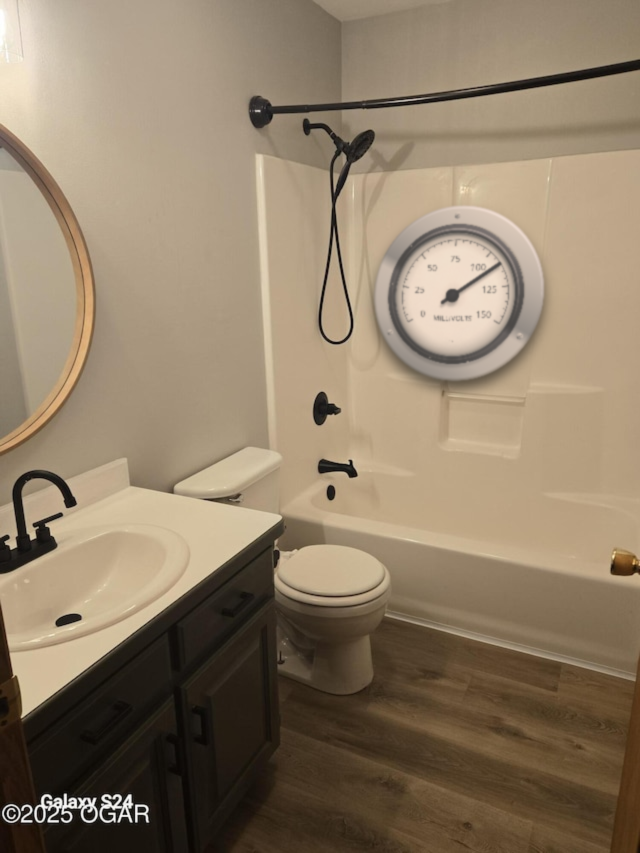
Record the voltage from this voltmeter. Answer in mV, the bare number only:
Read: 110
